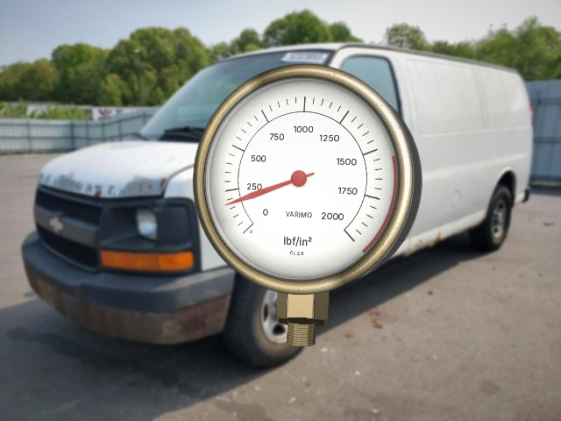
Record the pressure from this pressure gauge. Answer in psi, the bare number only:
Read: 175
